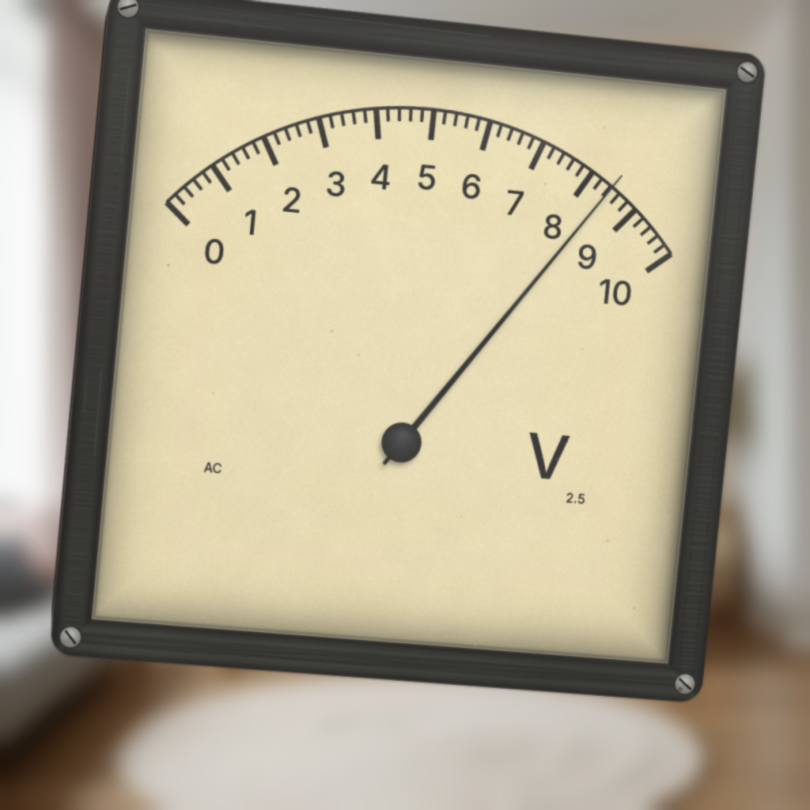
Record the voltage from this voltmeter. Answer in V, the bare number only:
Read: 8.4
